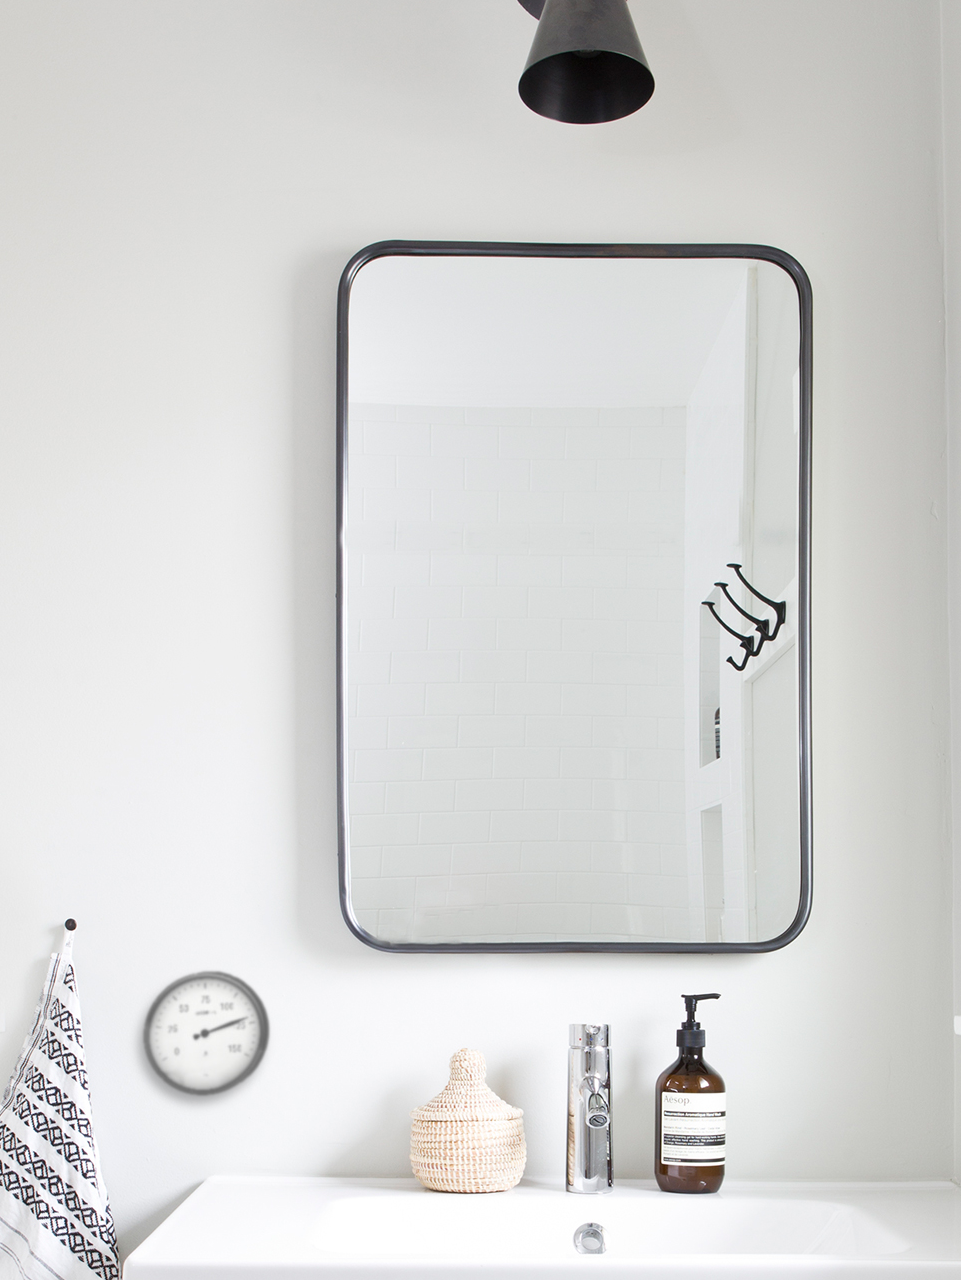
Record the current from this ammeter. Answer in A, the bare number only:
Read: 120
